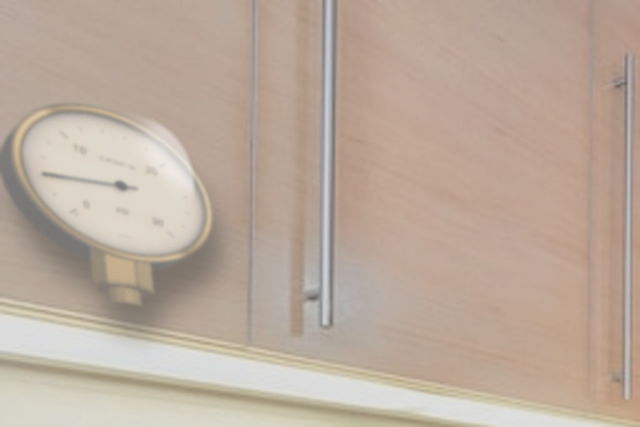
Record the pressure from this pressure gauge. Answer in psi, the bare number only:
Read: 4
